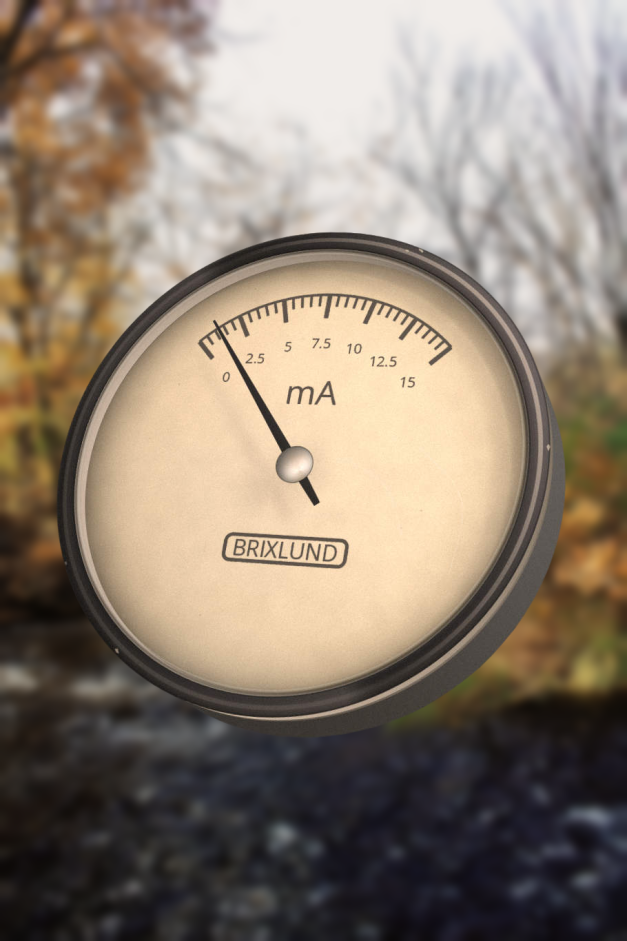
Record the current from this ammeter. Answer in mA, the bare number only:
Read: 1.25
